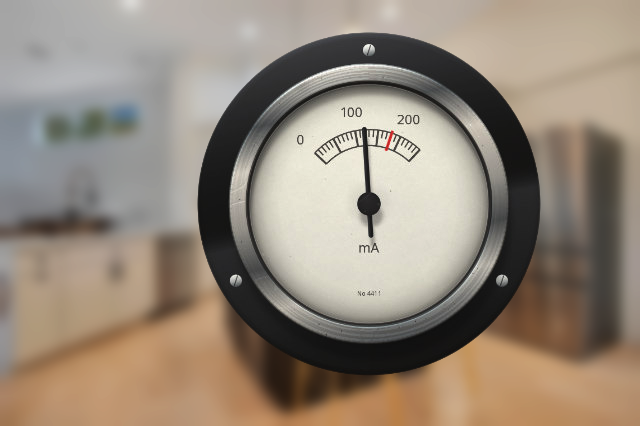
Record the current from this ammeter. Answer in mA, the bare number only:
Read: 120
